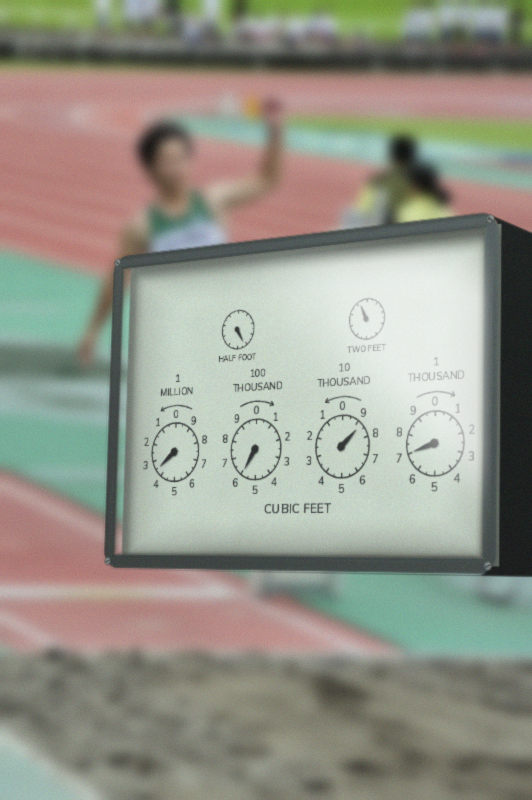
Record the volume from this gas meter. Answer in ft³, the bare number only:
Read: 358700
